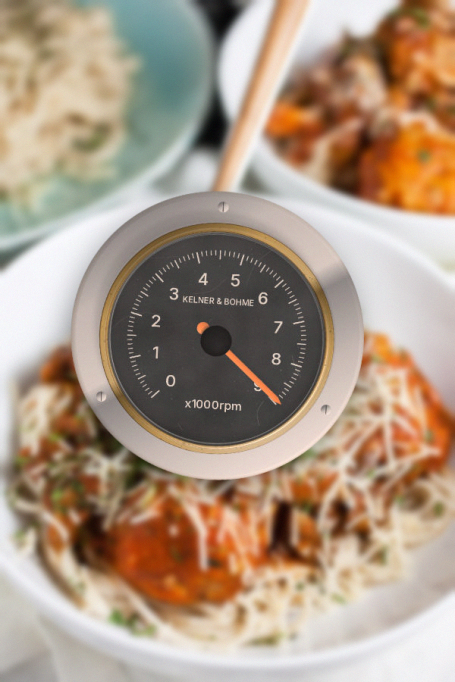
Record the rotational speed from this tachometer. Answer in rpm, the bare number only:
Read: 8900
